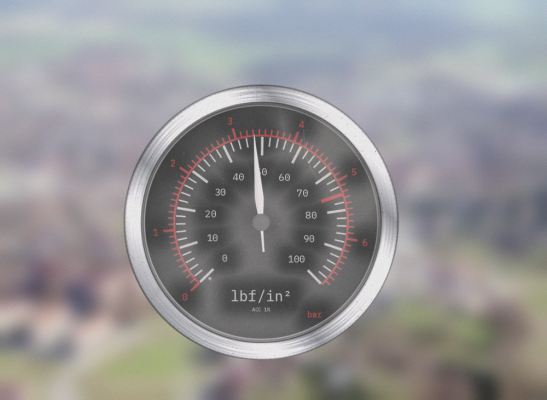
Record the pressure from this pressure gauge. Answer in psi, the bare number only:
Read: 48
